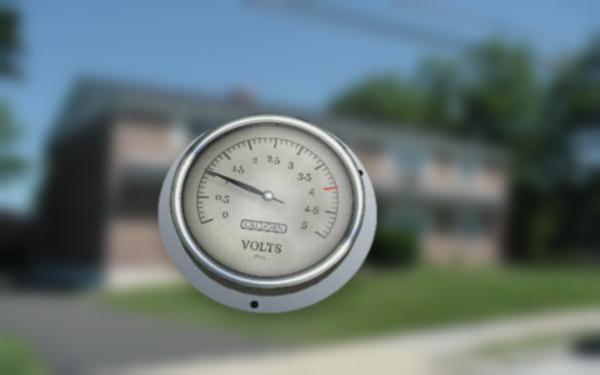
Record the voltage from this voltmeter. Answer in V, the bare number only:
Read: 1
